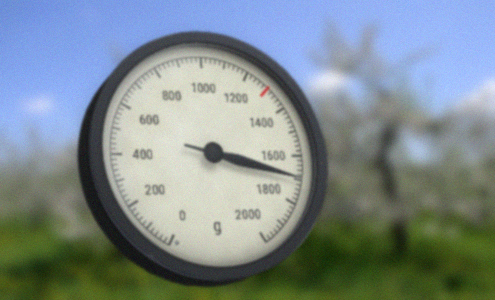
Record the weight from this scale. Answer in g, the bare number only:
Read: 1700
